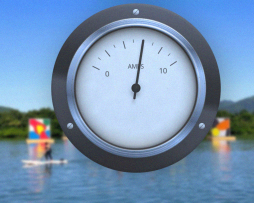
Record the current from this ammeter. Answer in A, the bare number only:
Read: 6
